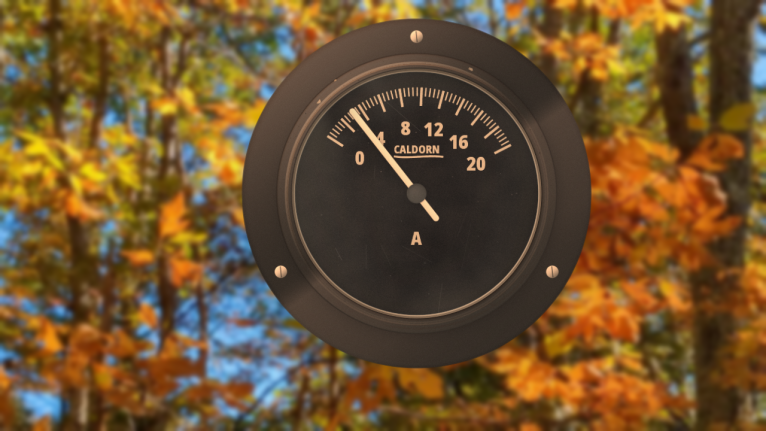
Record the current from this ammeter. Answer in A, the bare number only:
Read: 3.2
